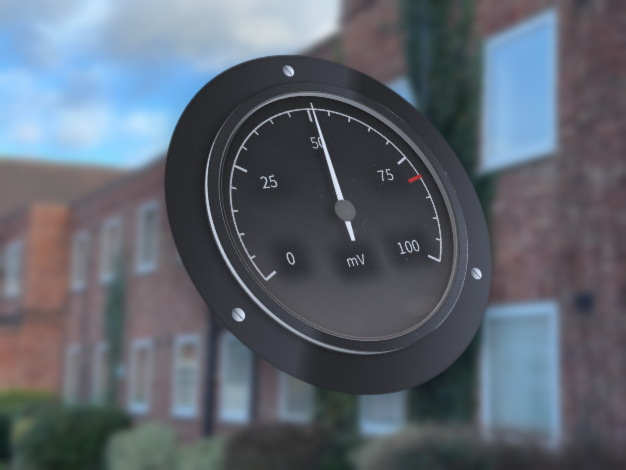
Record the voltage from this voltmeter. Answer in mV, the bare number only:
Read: 50
